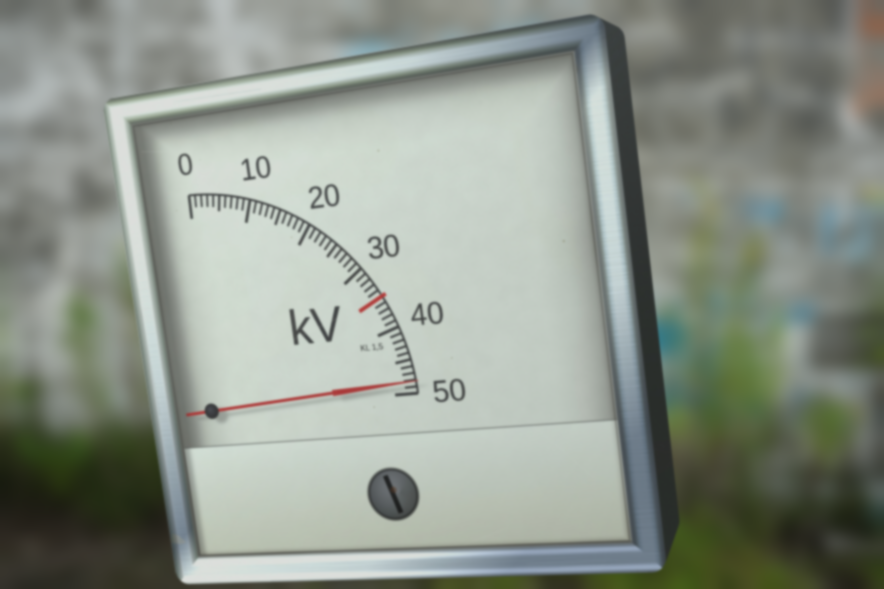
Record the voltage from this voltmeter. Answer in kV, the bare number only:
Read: 48
